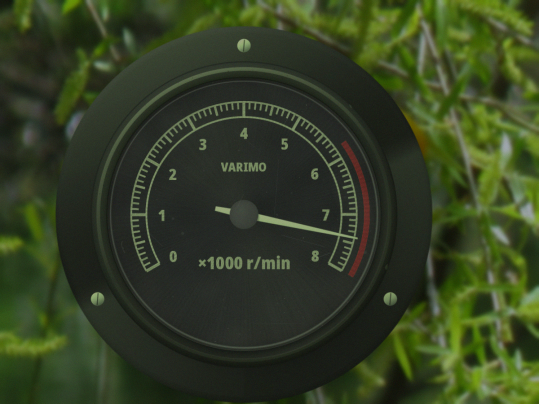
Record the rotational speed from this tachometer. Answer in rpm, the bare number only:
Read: 7400
